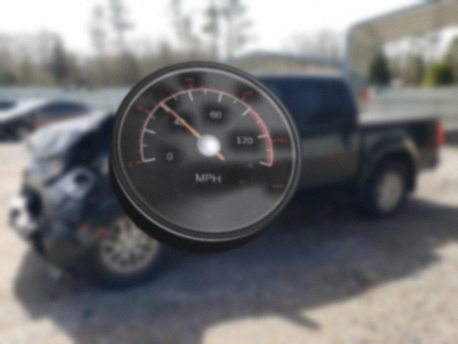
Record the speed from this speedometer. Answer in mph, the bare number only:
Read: 40
